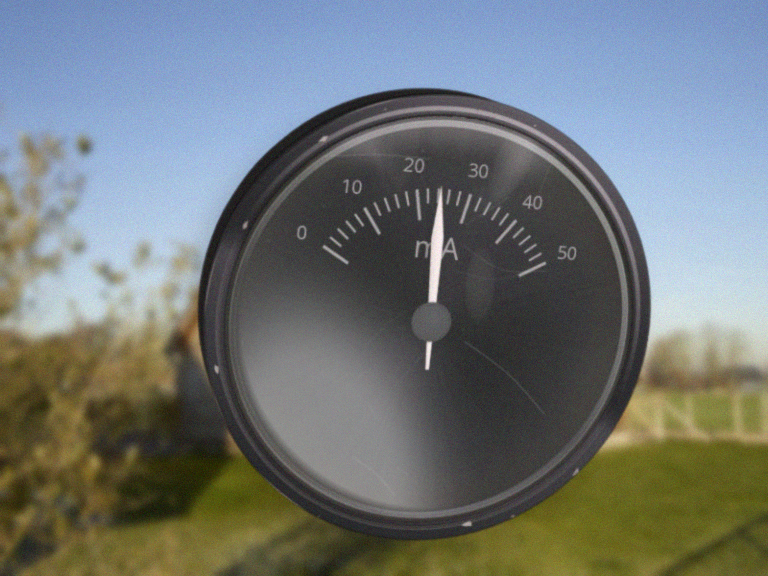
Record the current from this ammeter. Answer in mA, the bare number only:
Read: 24
